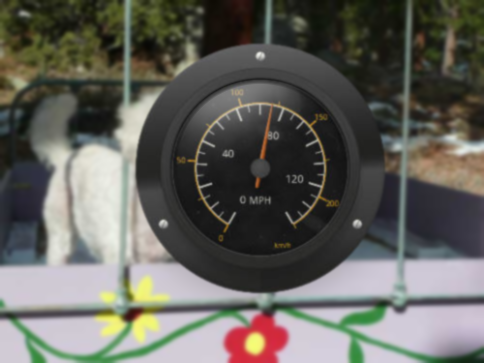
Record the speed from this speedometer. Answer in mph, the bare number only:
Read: 75
